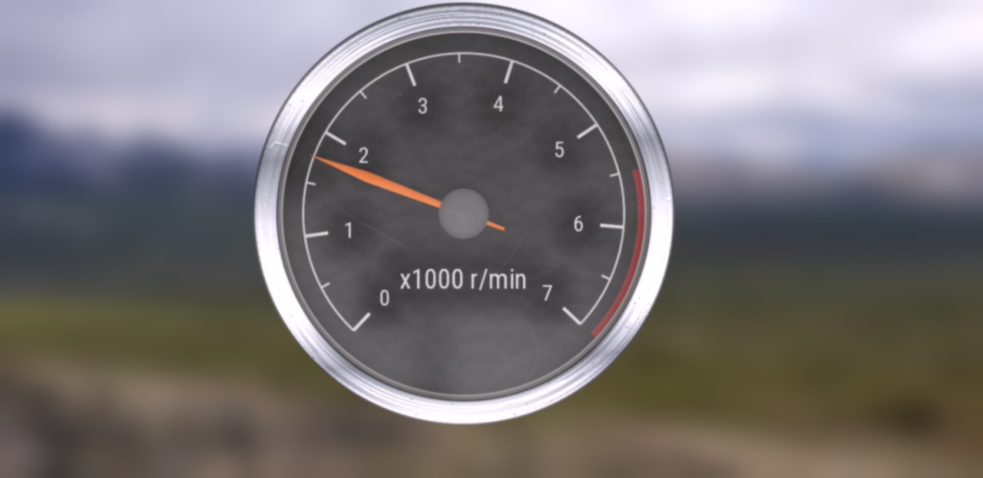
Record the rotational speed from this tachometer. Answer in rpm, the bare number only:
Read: 1750
